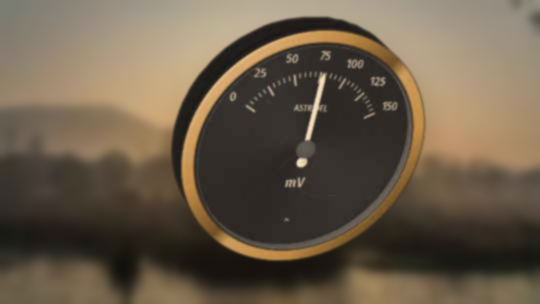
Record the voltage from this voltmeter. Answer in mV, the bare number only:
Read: 75
